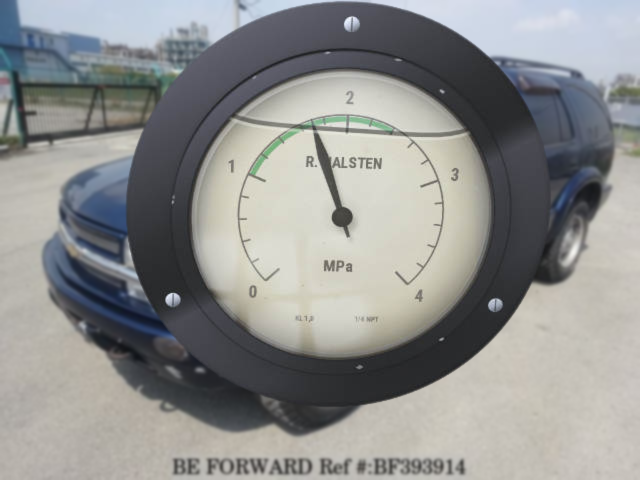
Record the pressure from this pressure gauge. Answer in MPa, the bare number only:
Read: 1.7
